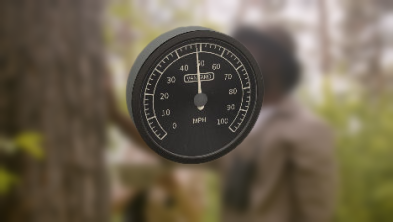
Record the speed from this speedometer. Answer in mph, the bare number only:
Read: 48
